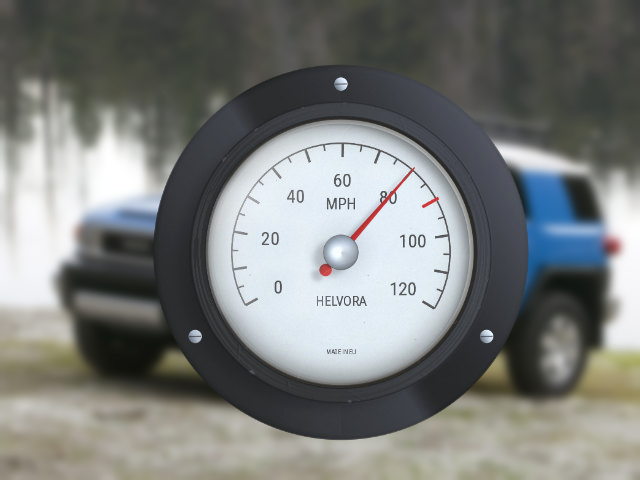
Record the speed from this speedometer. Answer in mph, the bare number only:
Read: 80
